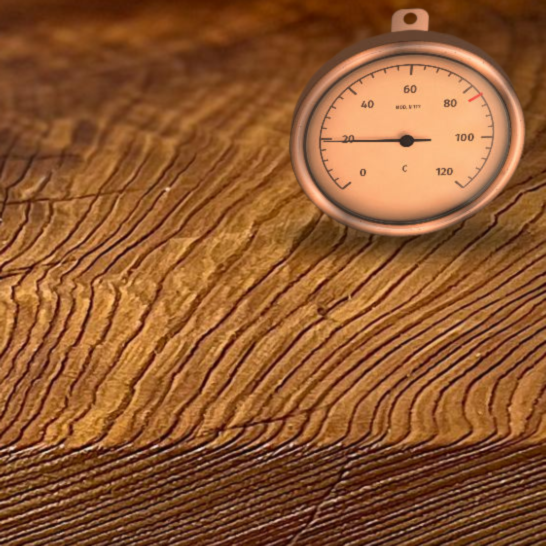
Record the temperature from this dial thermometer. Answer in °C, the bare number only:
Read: 20
